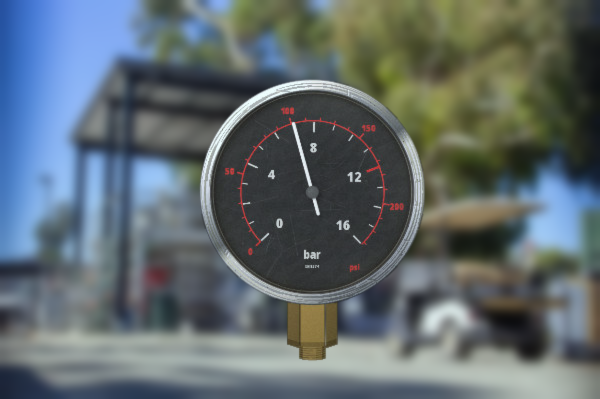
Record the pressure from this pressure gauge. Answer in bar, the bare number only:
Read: 7
